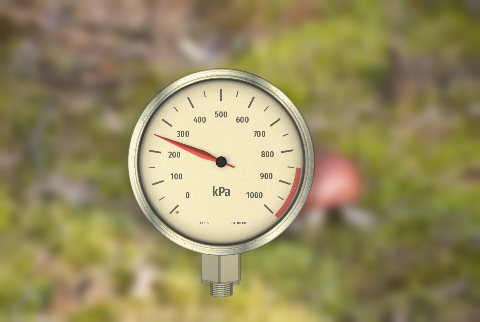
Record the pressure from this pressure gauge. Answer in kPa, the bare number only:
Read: 250
